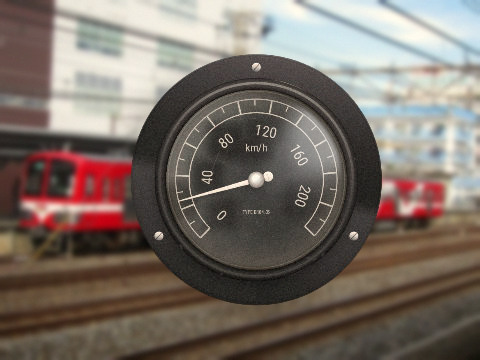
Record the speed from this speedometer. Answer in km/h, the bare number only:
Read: 25
